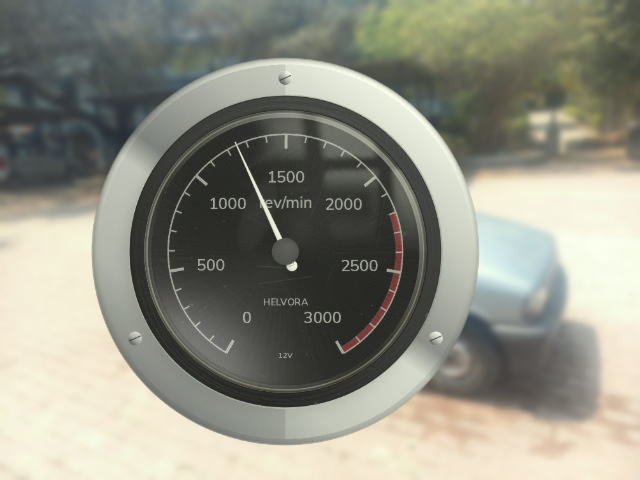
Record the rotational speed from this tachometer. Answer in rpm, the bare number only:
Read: 1250
